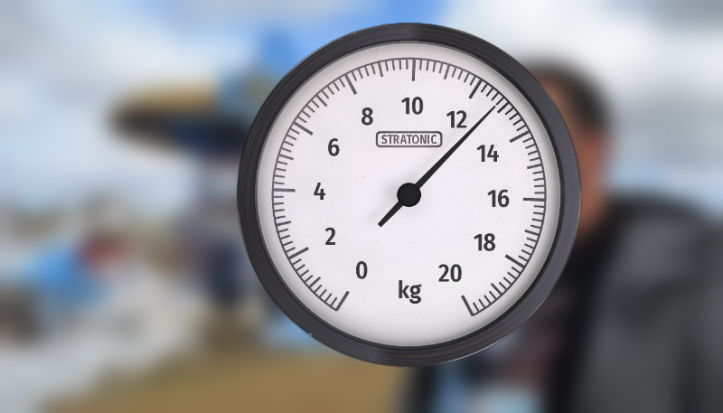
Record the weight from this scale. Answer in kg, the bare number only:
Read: 12.8
